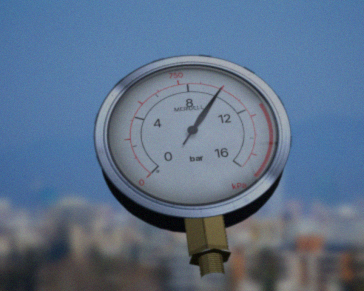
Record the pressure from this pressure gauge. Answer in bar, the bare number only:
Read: 10
